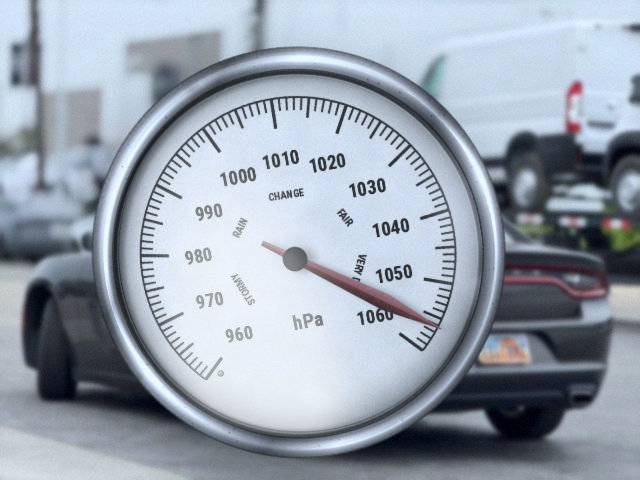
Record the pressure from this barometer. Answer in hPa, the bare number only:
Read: 1056
